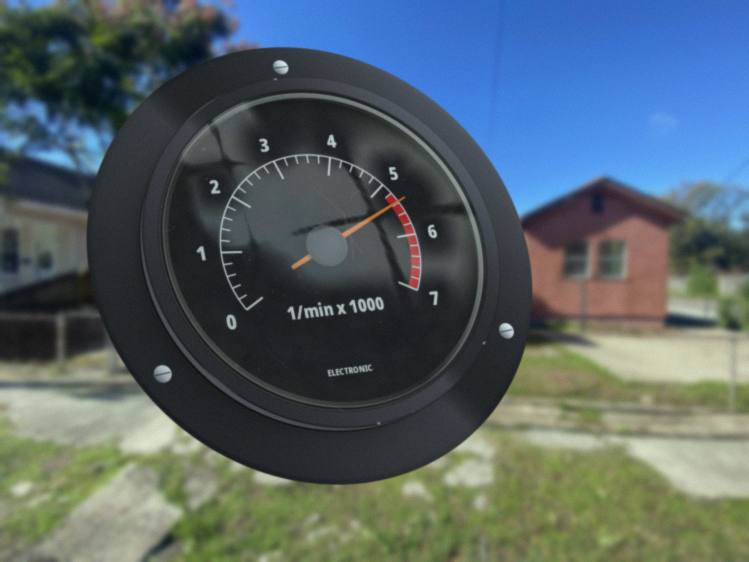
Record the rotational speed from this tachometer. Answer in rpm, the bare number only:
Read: 5400
